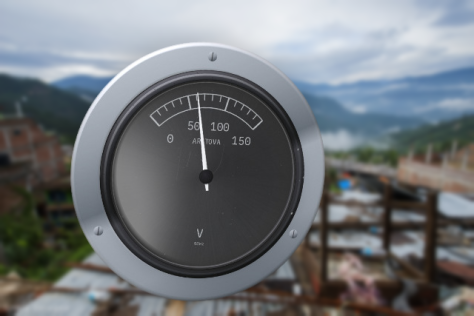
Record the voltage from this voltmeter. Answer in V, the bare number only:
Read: 60
